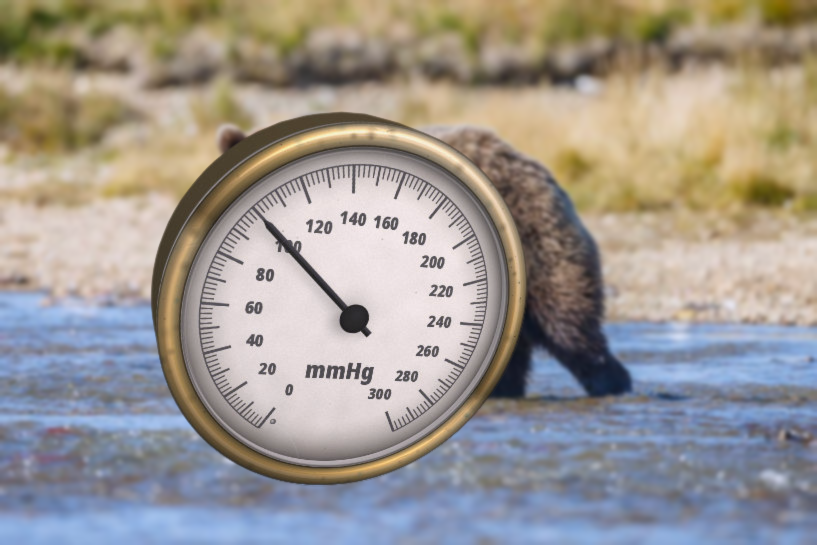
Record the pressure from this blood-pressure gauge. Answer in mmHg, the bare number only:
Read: 100
